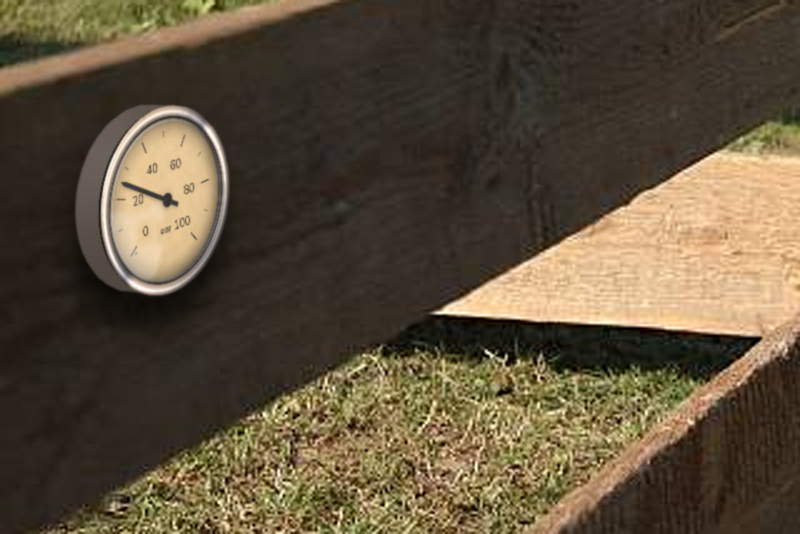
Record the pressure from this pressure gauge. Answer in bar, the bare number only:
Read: 25
